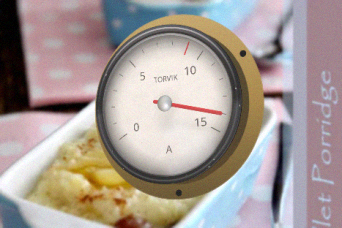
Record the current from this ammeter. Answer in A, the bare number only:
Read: 14
